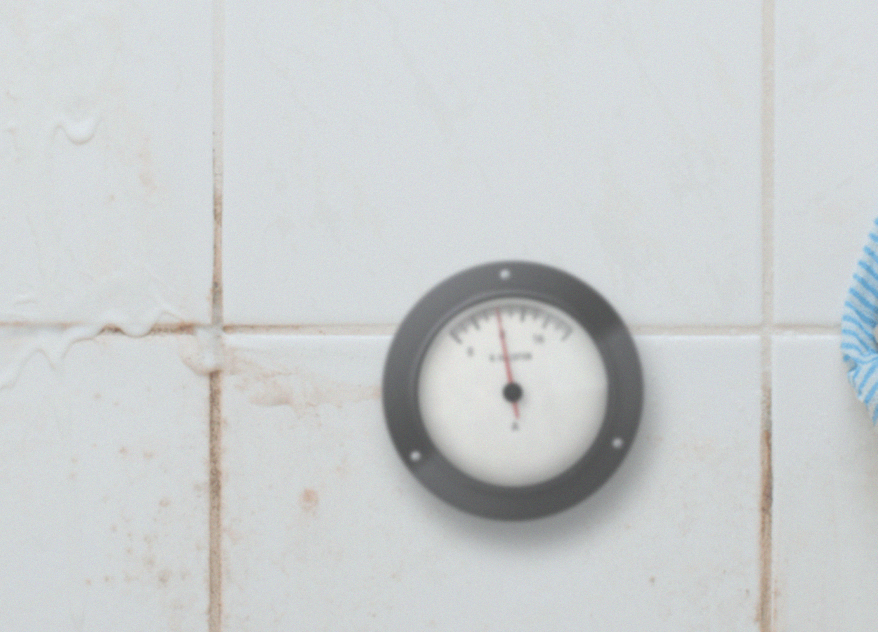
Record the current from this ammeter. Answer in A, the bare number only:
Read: 8
